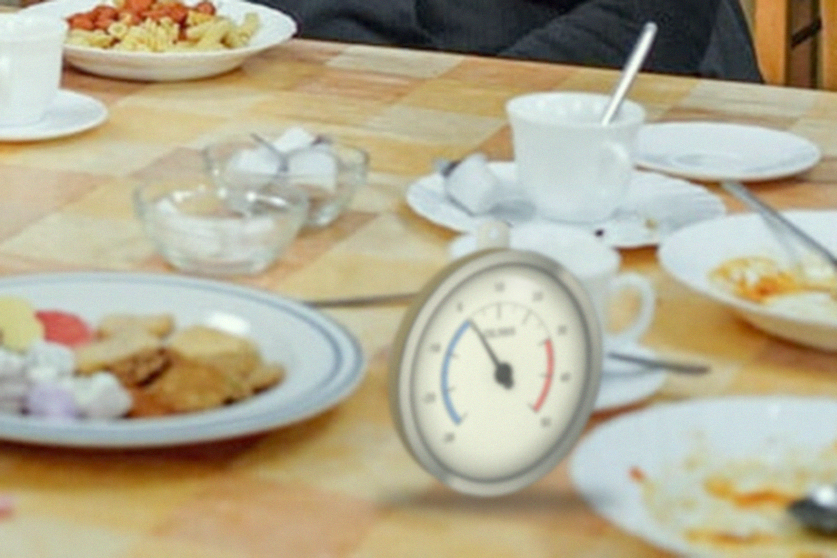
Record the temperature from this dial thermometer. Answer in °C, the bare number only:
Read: 0
